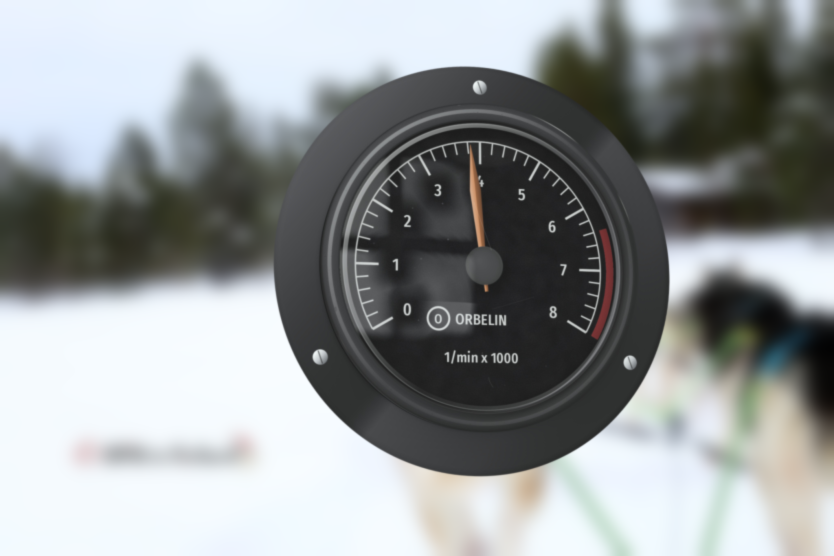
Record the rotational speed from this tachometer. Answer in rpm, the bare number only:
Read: 3800
